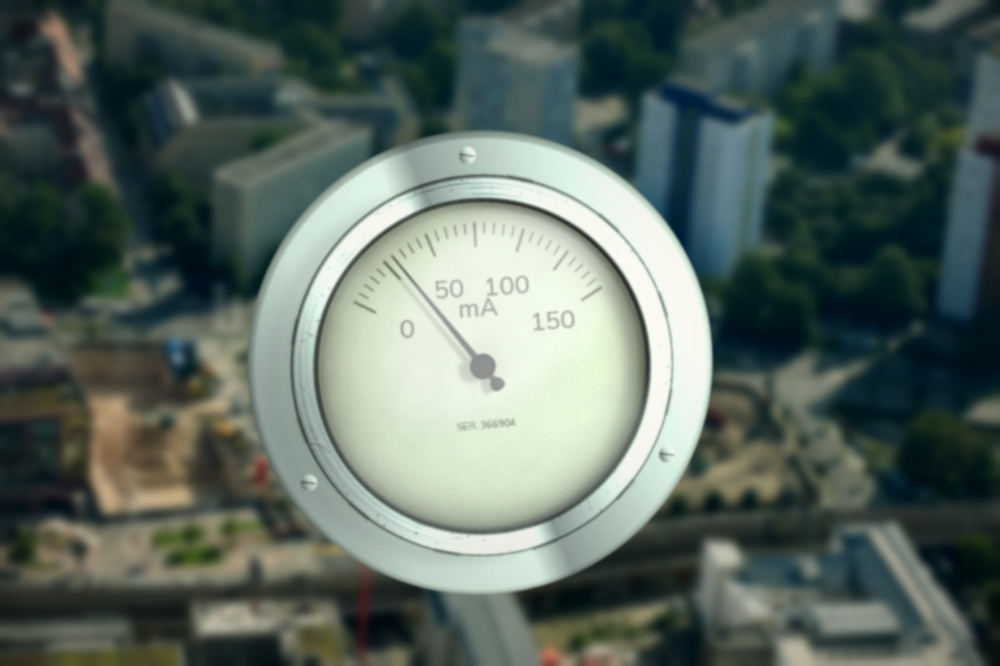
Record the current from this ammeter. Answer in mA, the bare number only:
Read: 30
